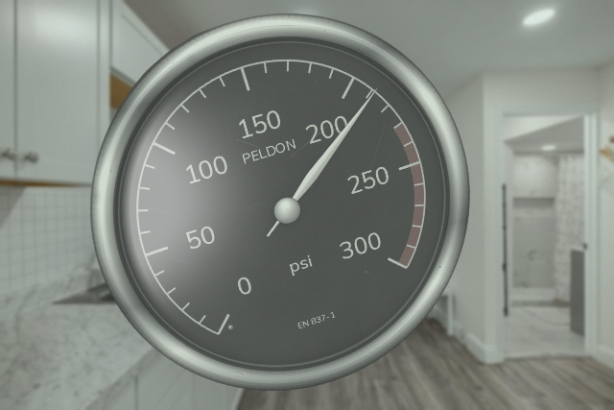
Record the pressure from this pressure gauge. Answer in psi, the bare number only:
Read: 210
